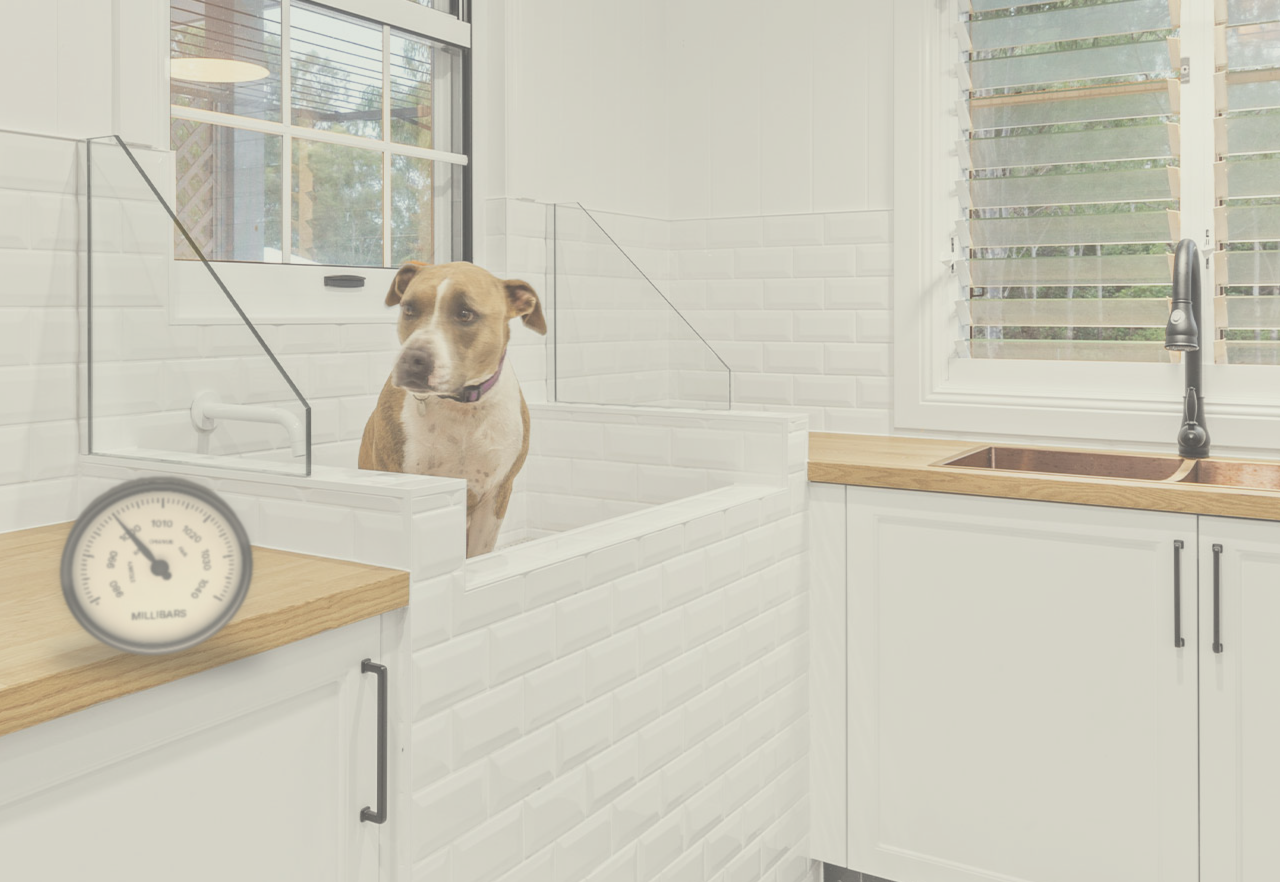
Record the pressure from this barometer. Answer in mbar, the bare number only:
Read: 1000
